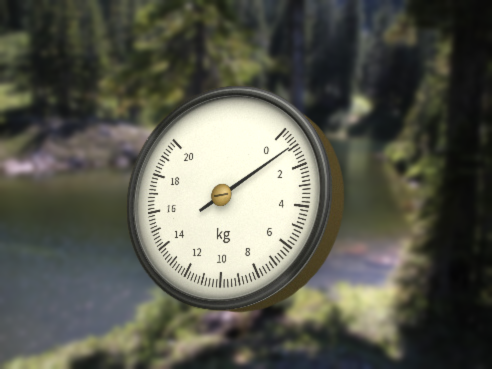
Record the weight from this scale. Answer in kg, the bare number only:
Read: 1
